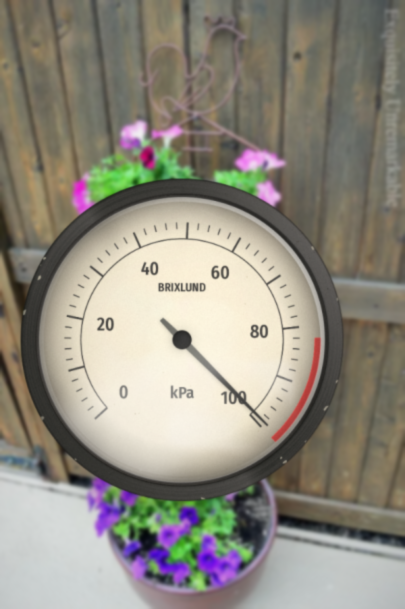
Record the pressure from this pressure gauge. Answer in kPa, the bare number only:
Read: 99
